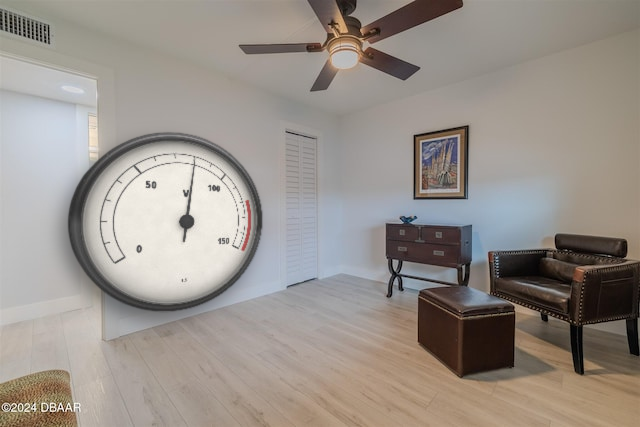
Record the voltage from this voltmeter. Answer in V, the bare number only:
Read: 80
